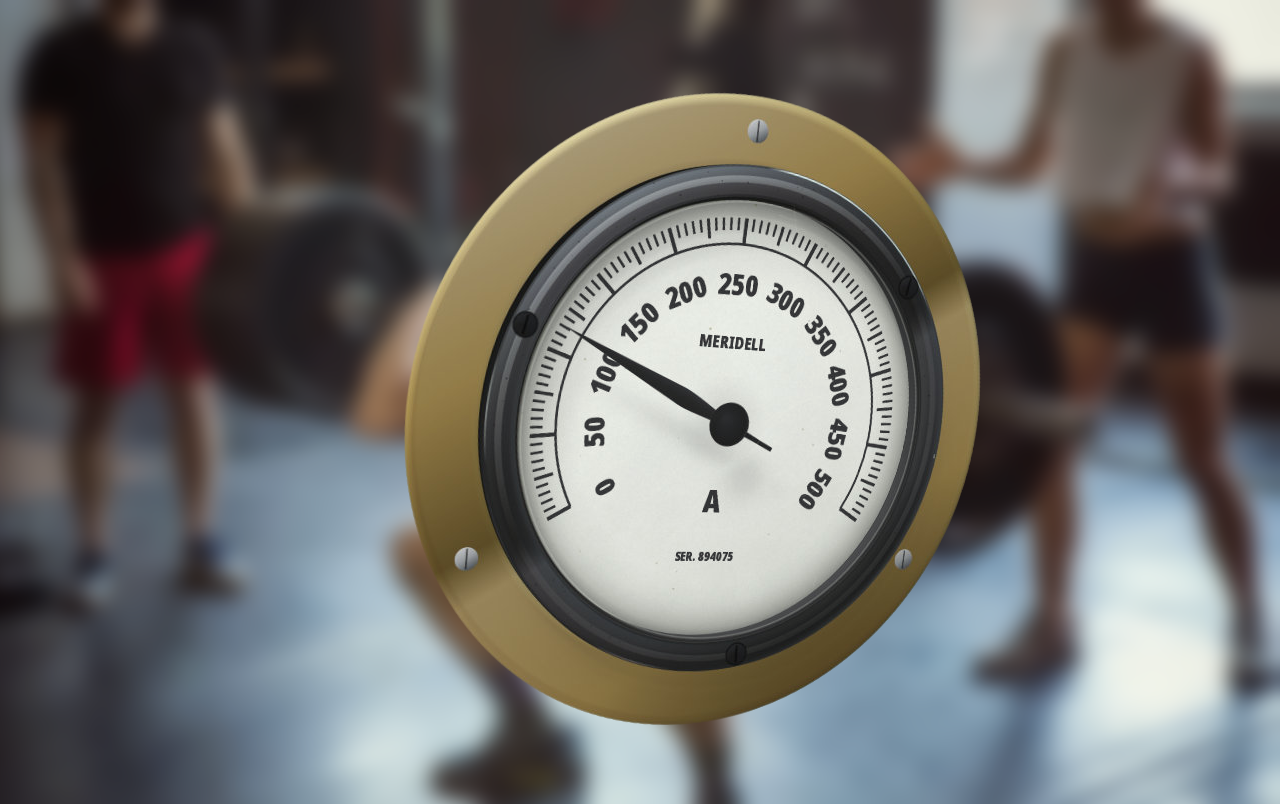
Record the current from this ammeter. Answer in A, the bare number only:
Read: 115
